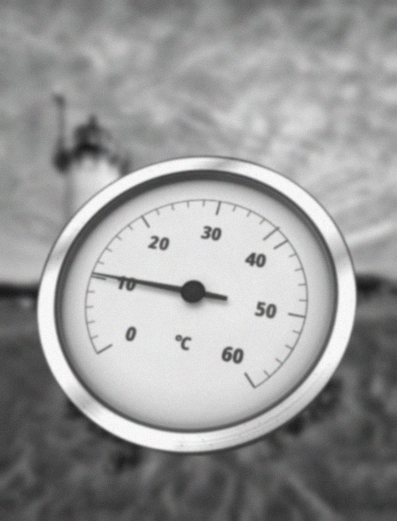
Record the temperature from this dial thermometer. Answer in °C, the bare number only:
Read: 10
